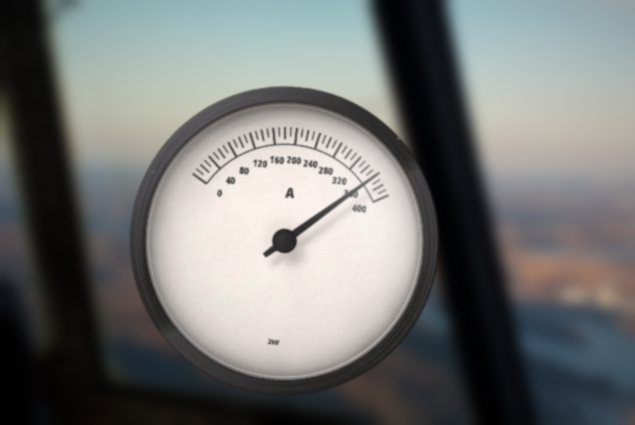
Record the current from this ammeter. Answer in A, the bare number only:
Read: 360
